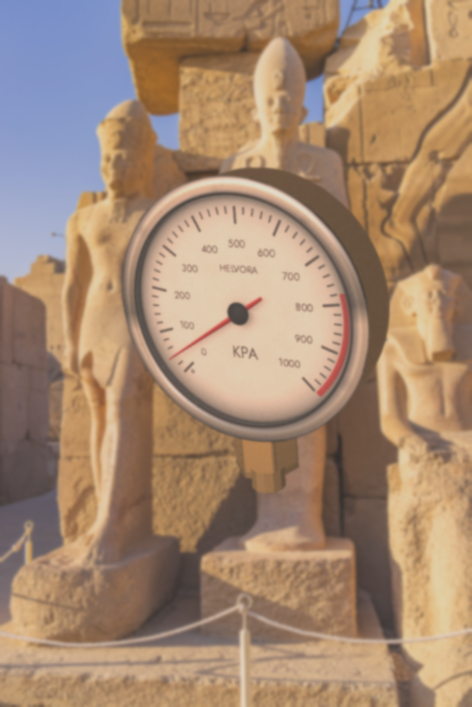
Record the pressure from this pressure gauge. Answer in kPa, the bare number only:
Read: 40
